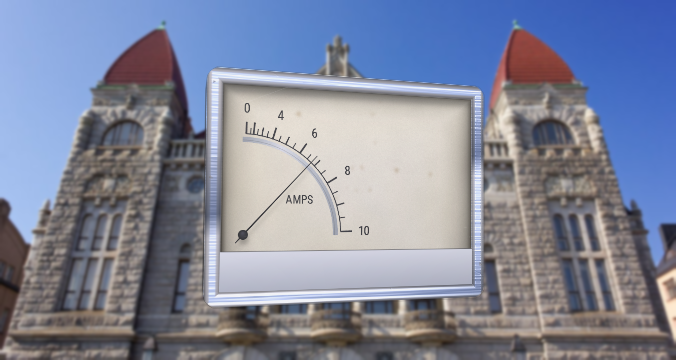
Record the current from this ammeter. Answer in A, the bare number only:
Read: 6.75
